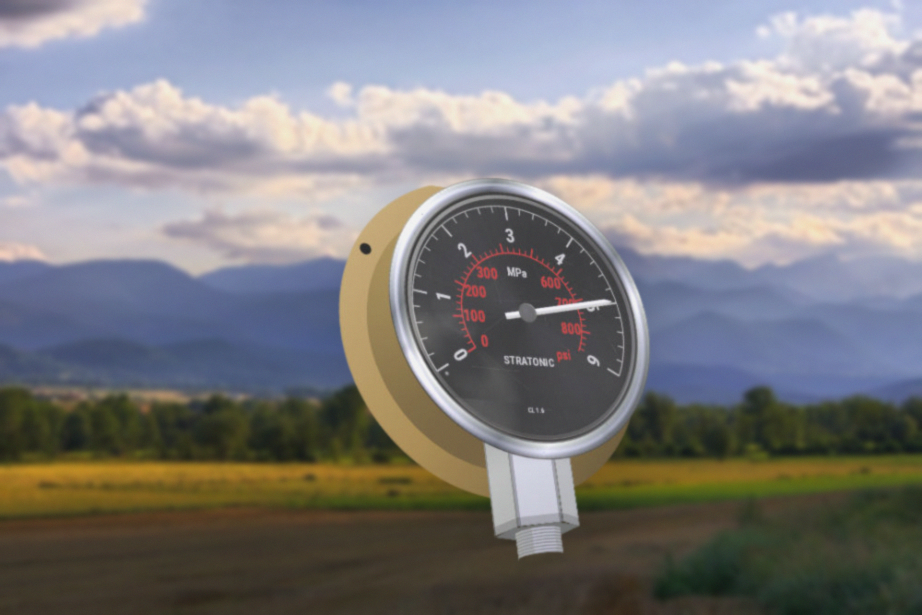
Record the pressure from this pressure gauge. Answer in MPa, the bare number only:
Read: 5
